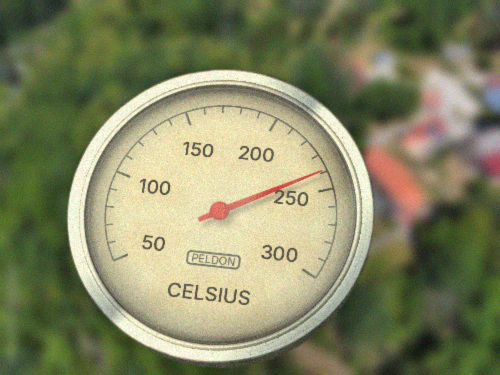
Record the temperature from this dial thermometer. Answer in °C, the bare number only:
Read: 240
